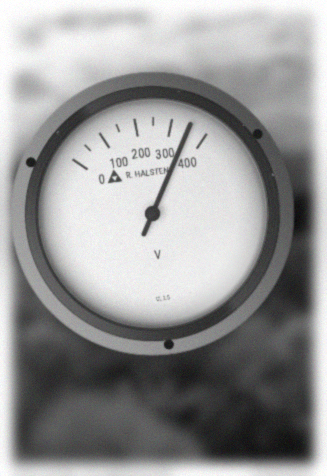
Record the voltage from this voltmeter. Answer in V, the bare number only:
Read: 350
